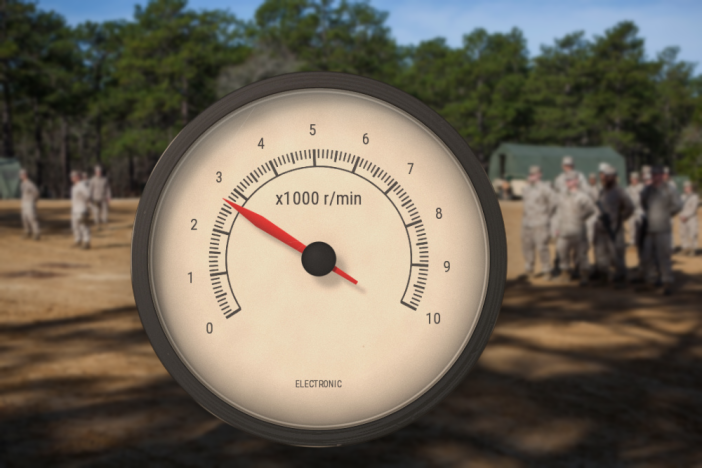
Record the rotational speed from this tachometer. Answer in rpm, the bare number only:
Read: 2700
